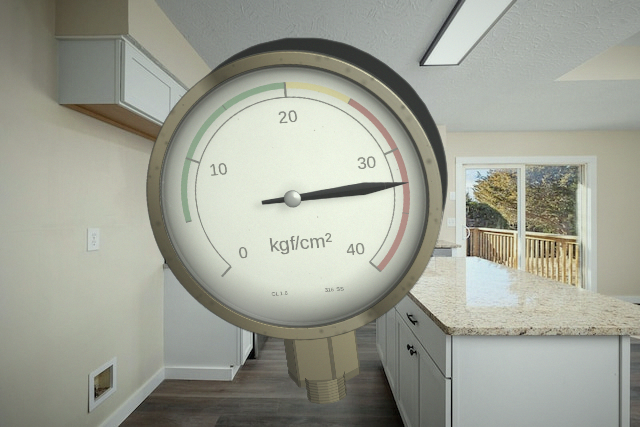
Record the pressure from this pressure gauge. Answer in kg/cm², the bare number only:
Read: 32.5
